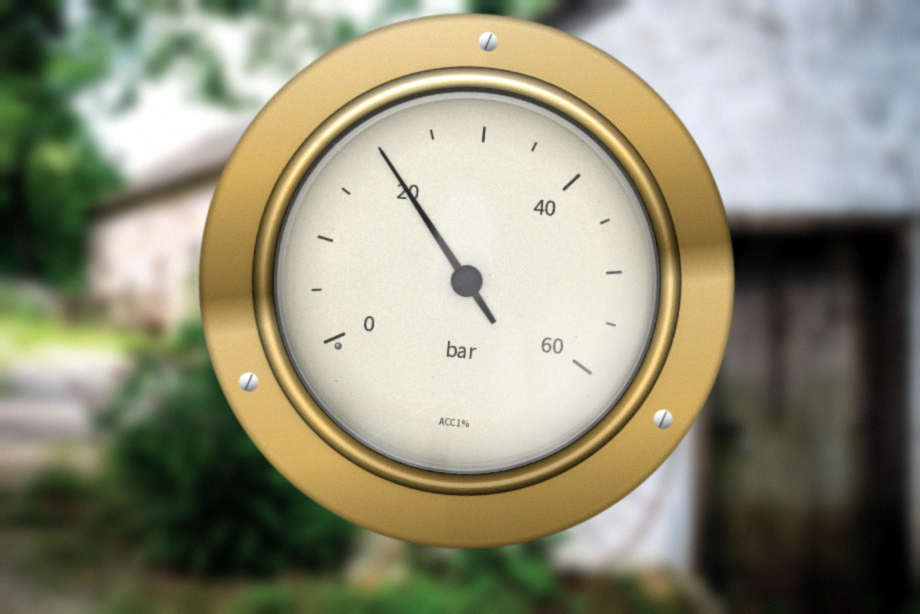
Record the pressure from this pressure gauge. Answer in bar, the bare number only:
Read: 20
